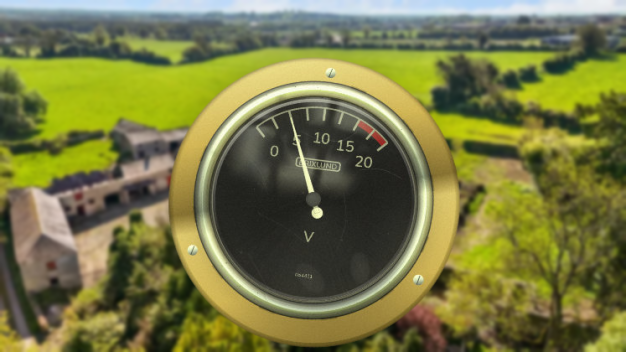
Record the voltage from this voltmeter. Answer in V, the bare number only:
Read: 5
